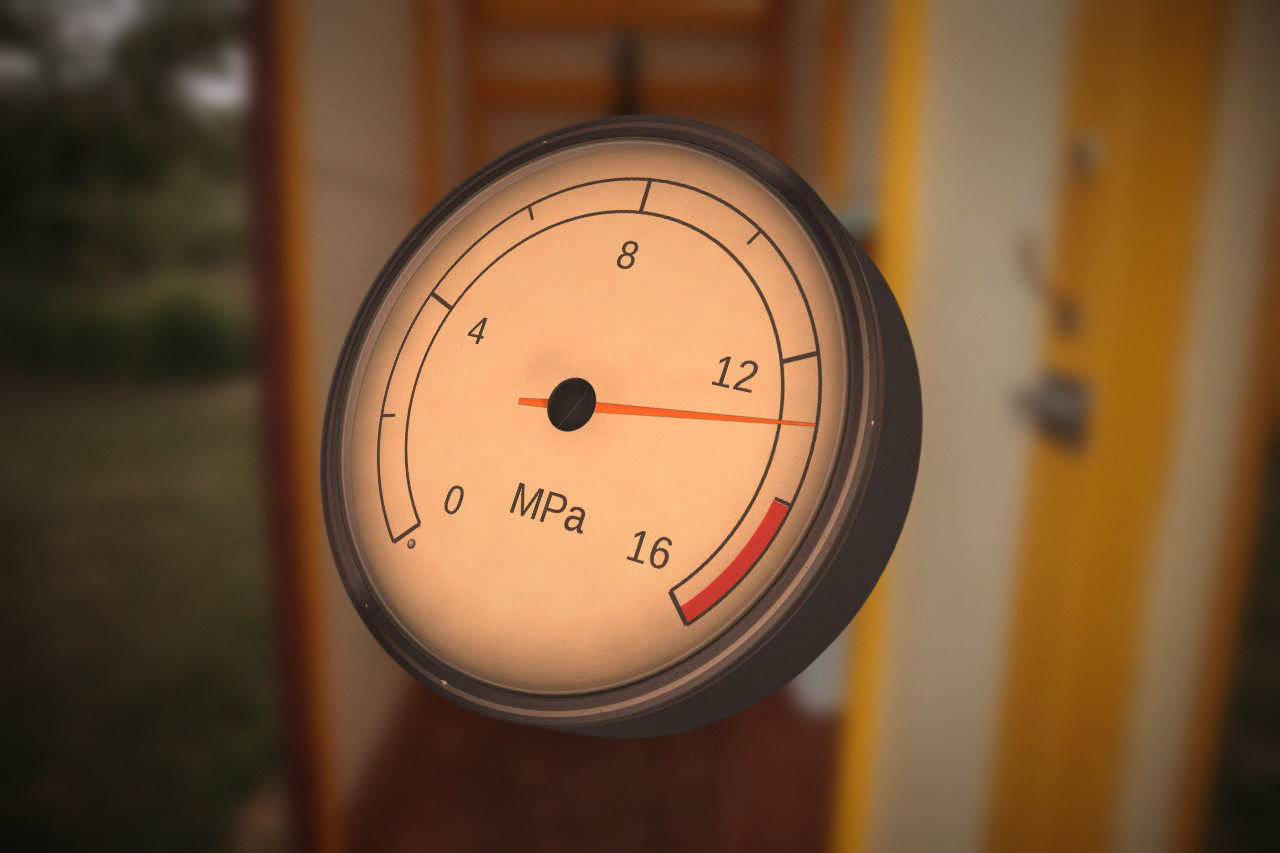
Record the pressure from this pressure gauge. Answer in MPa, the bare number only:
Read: 13
